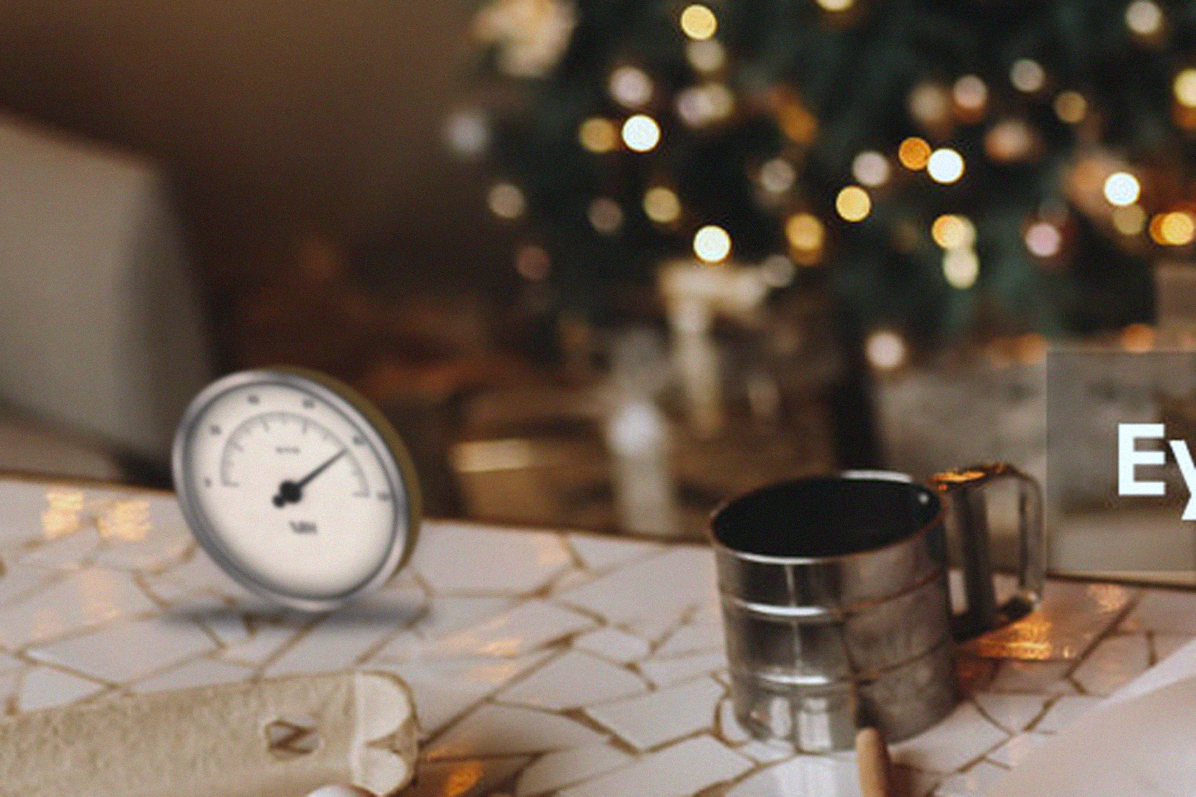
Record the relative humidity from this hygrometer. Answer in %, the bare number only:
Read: 80
